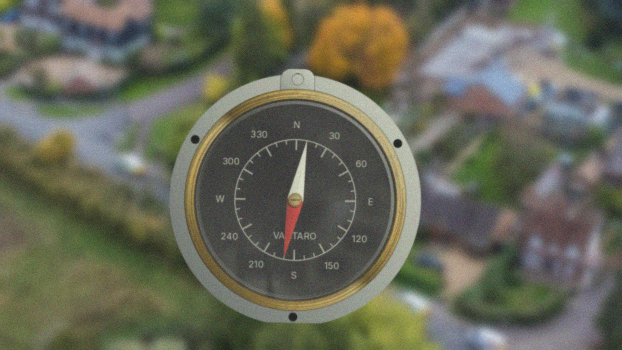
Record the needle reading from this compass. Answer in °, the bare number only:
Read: 190
